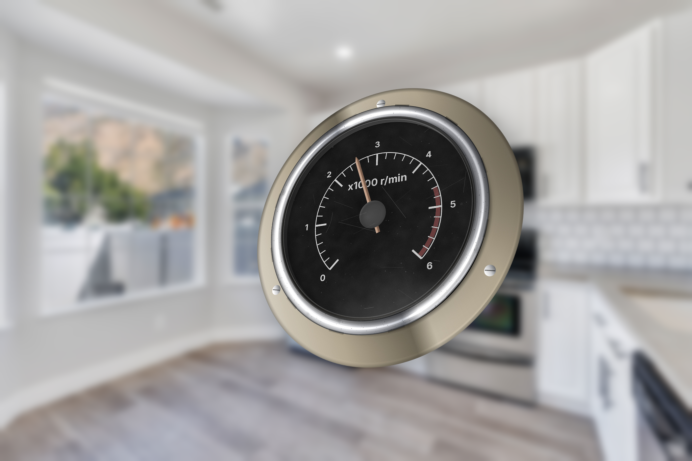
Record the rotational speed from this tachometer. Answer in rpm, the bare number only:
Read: 2600
